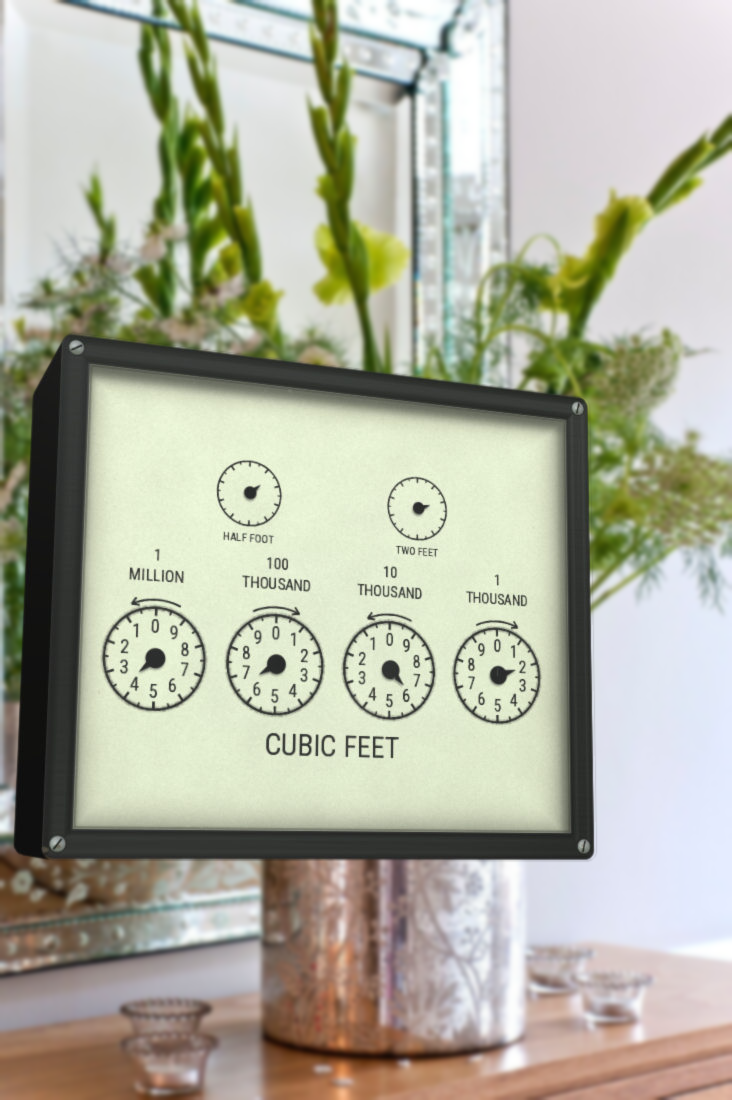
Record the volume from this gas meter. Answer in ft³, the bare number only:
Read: 366200
